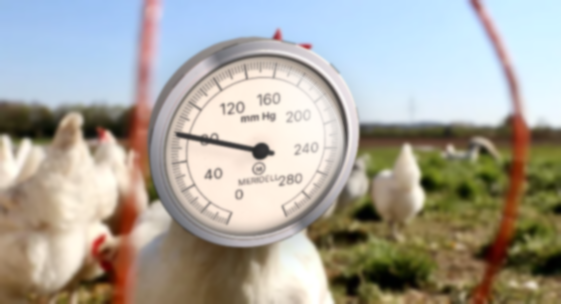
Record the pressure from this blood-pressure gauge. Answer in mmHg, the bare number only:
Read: 80
